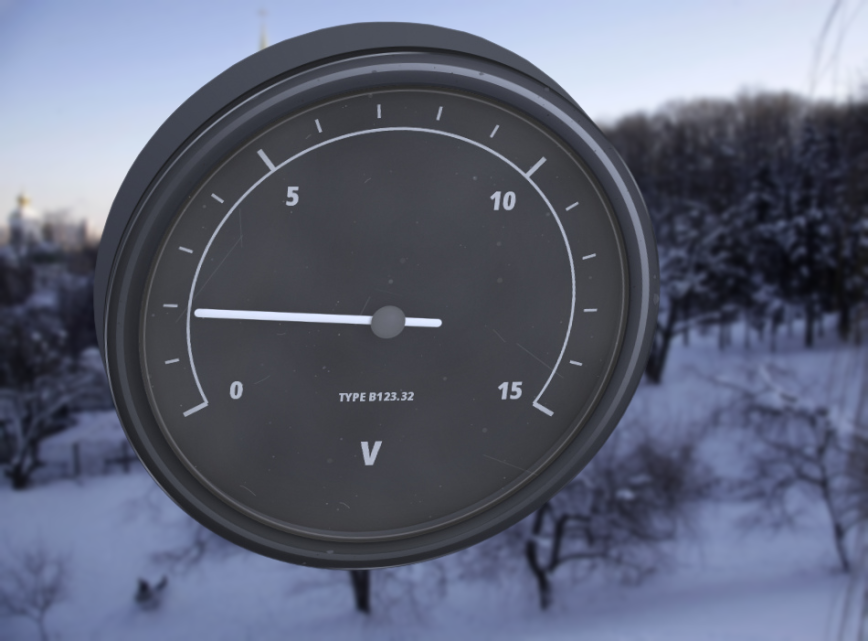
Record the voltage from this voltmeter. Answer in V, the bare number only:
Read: 2
